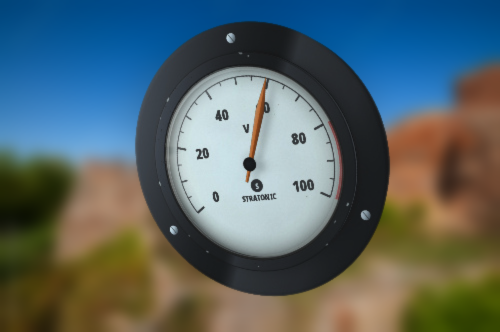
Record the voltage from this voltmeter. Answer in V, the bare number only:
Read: 60
